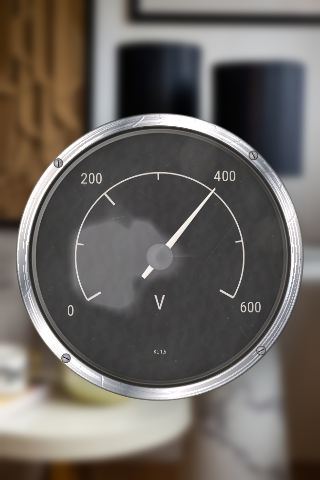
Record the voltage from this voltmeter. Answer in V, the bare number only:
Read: 400
